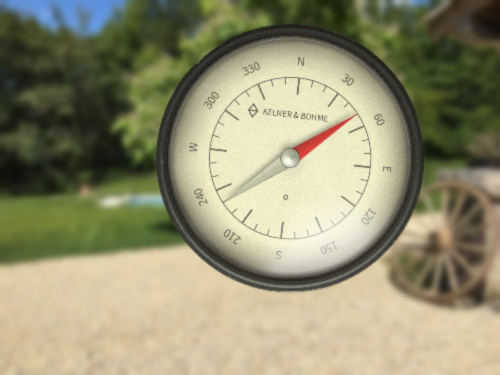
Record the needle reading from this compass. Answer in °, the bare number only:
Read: 50
